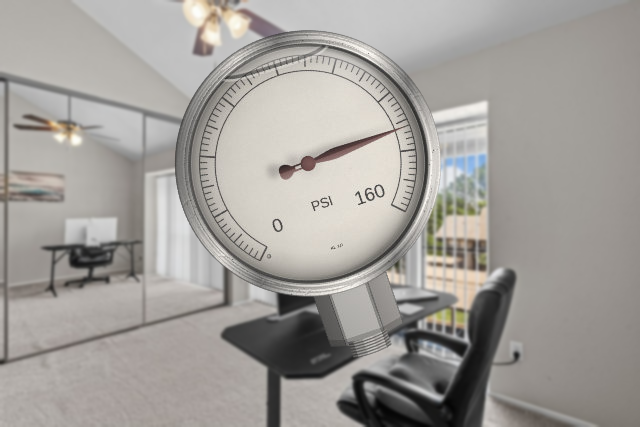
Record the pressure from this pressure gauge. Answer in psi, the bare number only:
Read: 132
